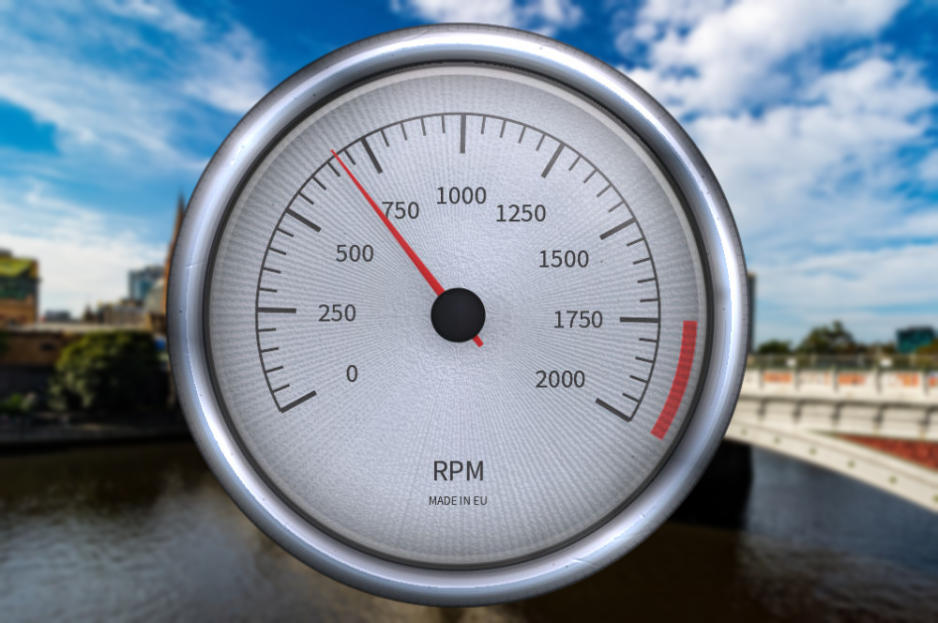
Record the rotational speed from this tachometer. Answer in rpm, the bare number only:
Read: 675
